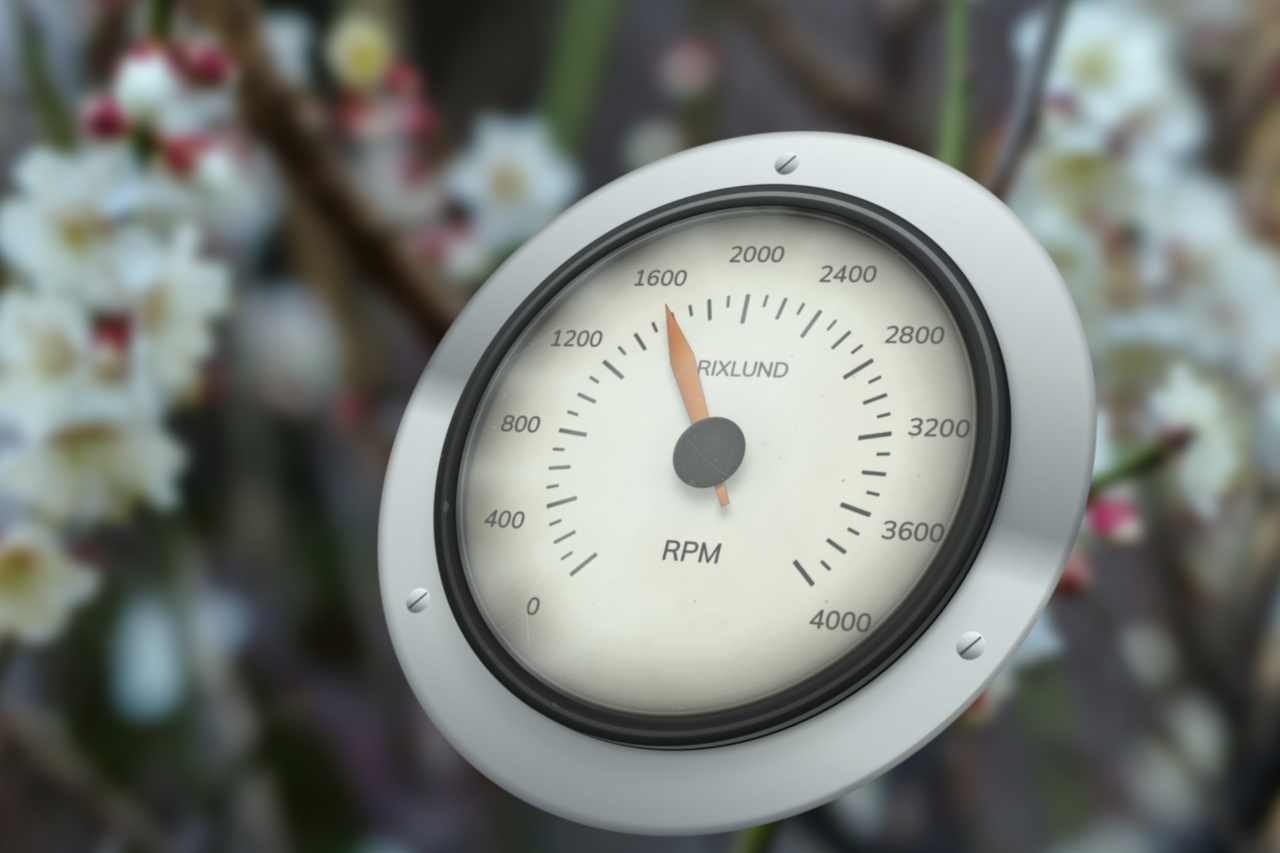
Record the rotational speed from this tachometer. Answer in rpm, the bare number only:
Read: 1600
